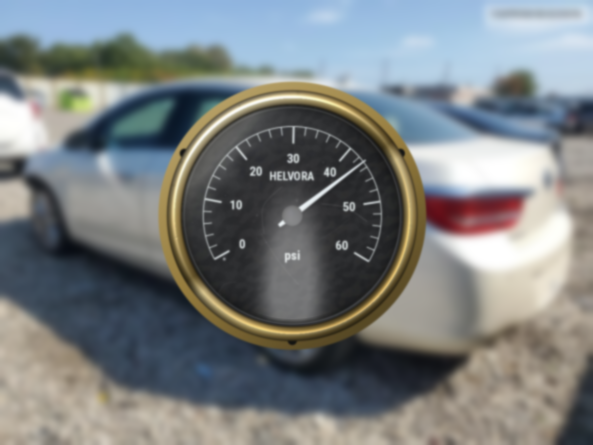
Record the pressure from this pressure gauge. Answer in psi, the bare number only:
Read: 43
